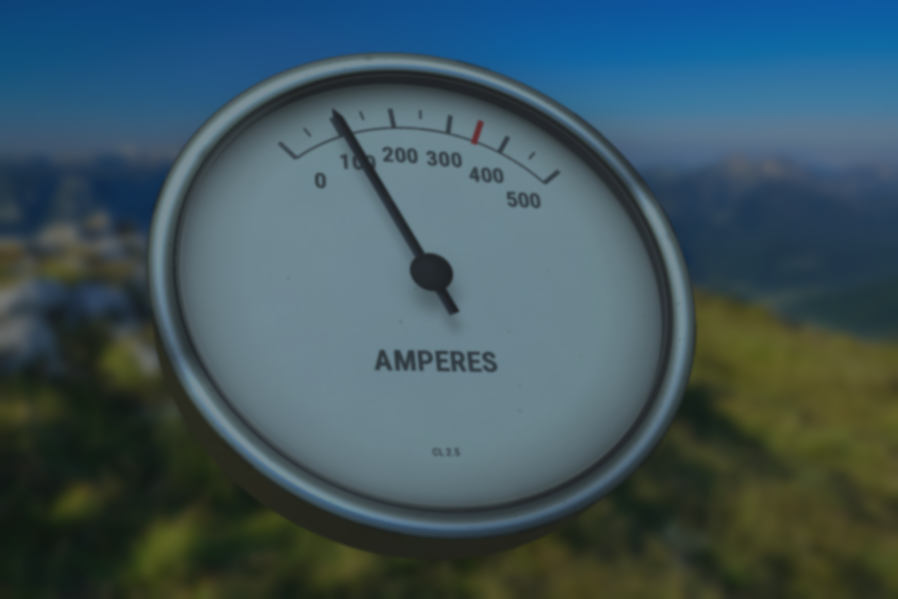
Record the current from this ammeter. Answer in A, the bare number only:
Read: 100
